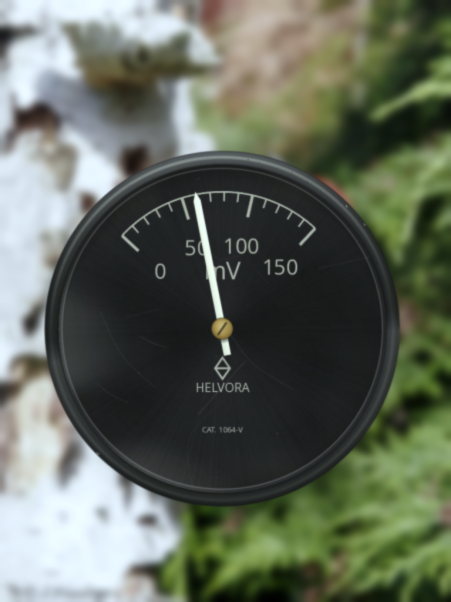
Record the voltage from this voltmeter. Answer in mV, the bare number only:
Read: 60
